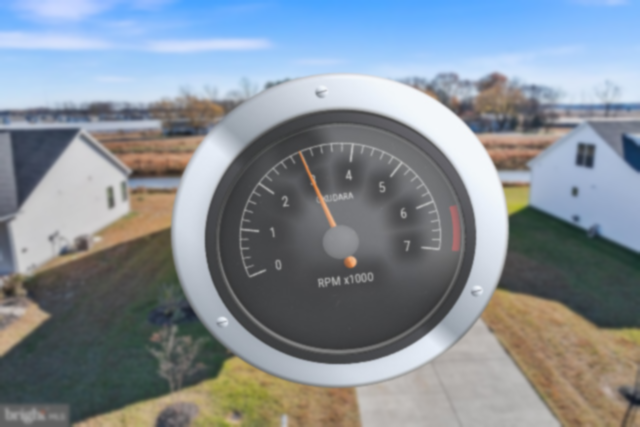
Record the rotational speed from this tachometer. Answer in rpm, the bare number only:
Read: 3000
